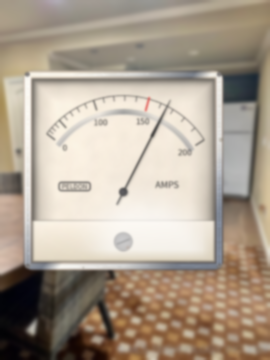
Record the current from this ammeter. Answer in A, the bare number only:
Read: 165
